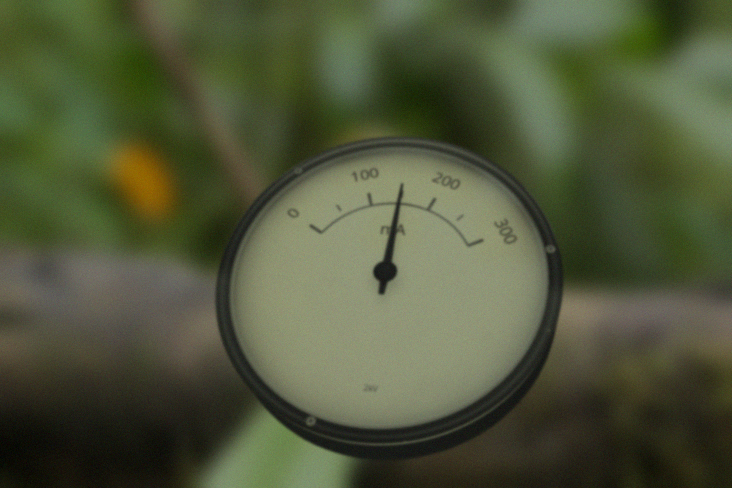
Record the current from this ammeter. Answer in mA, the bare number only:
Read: 150
